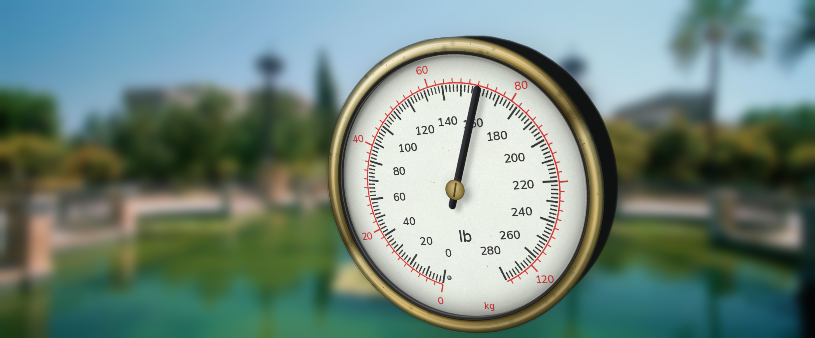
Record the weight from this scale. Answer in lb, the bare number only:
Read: 160
